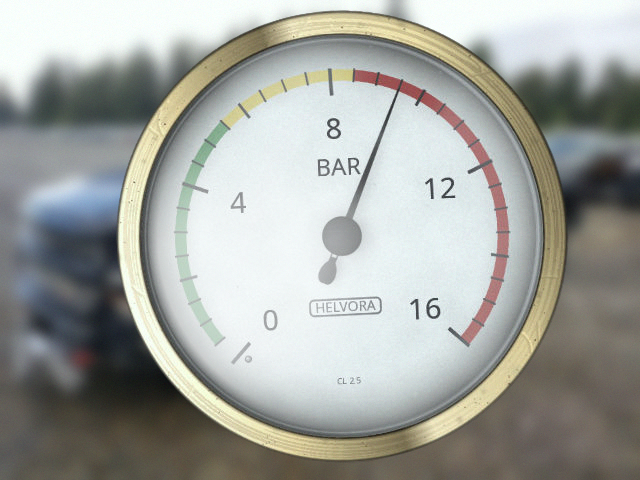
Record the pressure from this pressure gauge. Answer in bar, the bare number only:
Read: 9.5
